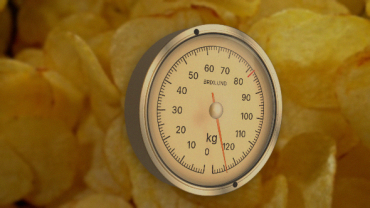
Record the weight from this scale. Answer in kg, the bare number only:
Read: 125
